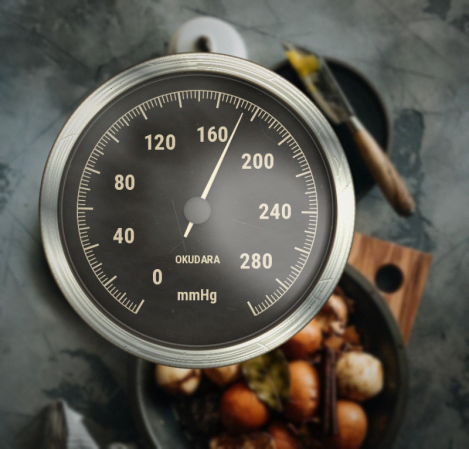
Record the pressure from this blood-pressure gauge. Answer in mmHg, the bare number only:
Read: 174
